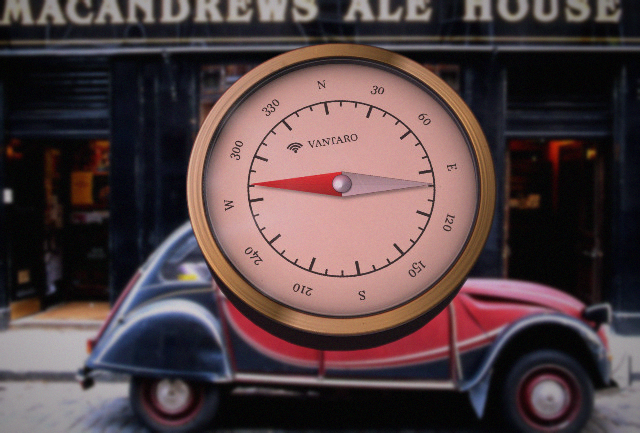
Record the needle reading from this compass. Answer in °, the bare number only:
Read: 280
